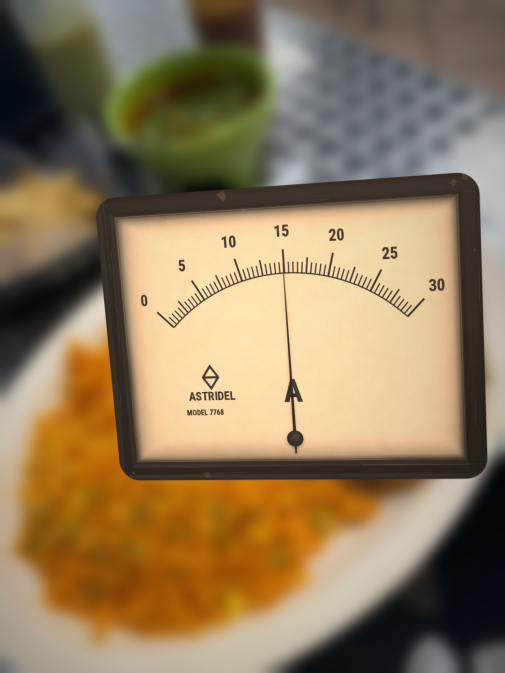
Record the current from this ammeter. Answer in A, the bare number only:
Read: 15
